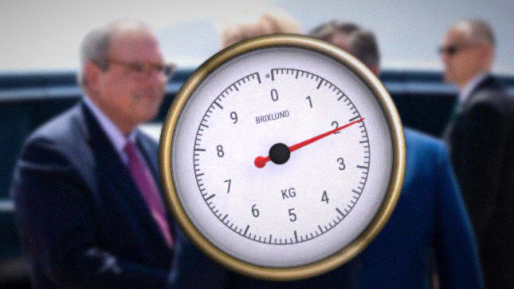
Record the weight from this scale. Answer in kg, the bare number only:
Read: 2.1
